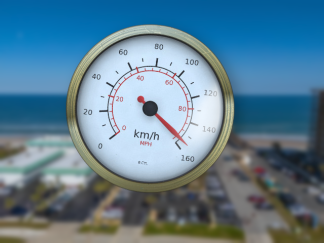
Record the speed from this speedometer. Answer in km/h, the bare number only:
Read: 155
